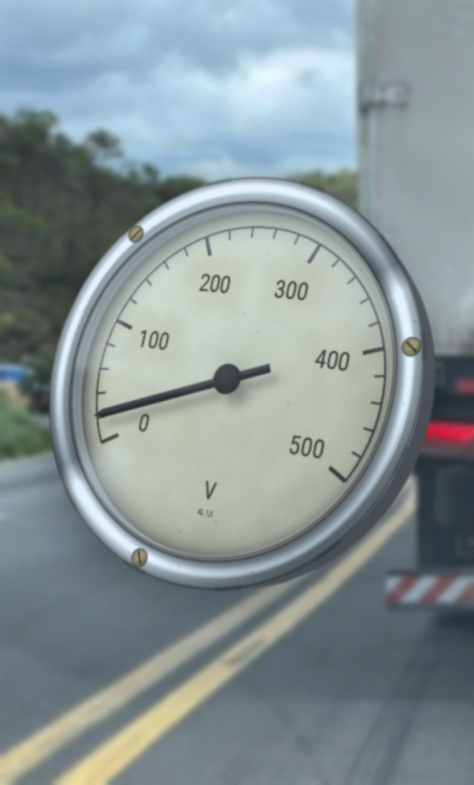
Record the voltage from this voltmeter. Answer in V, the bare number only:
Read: 20
